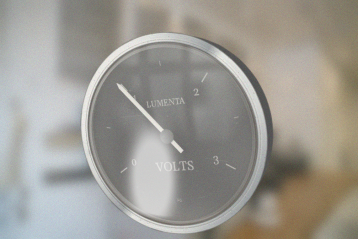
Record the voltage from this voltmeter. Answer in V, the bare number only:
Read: 1
